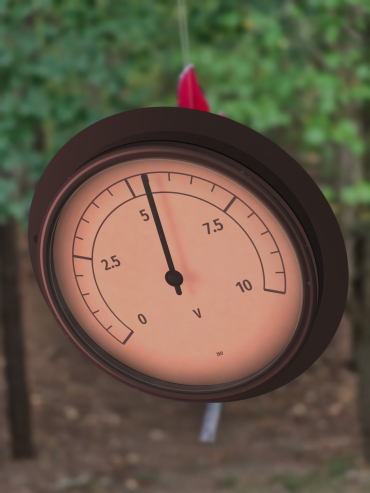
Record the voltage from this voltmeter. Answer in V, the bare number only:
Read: 5.5
